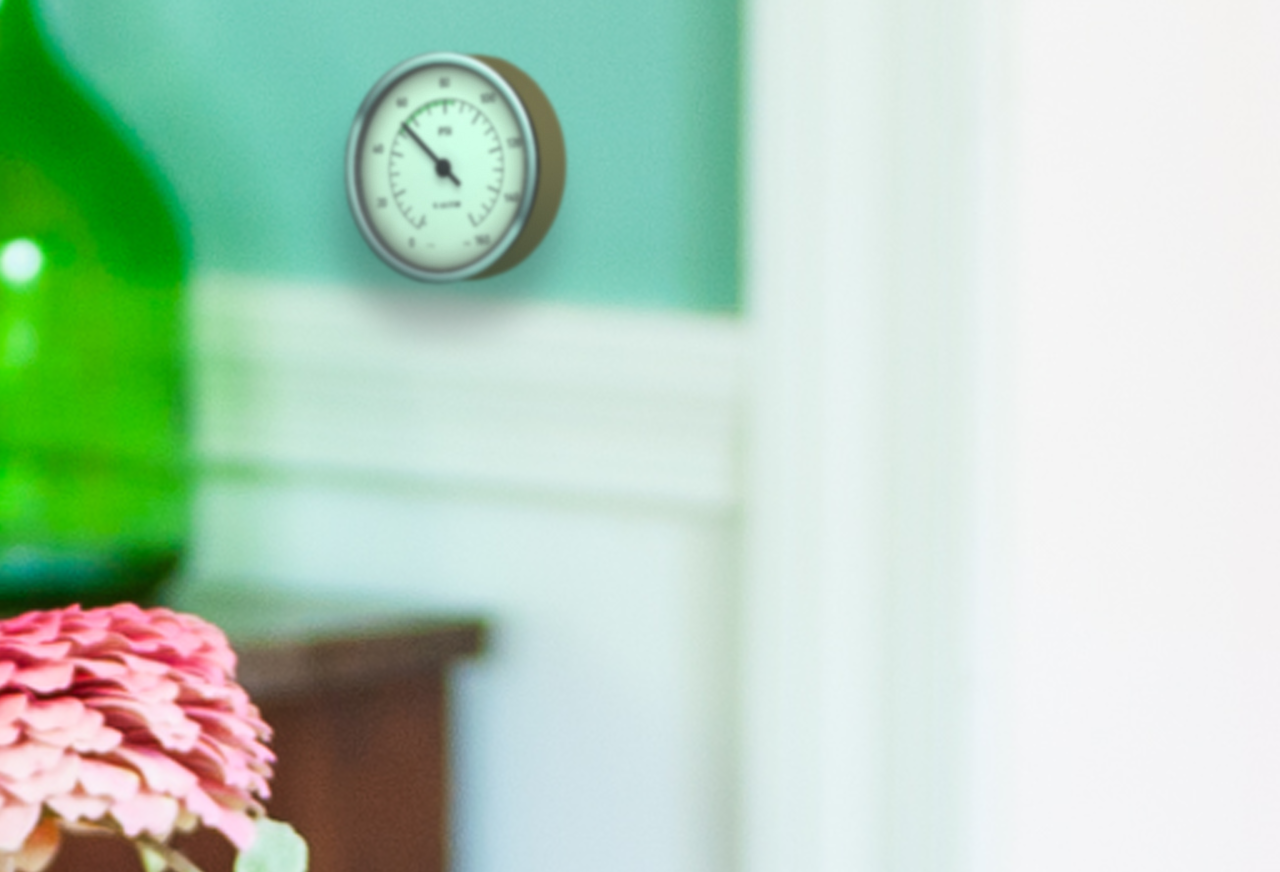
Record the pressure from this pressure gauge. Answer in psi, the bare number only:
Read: 55
